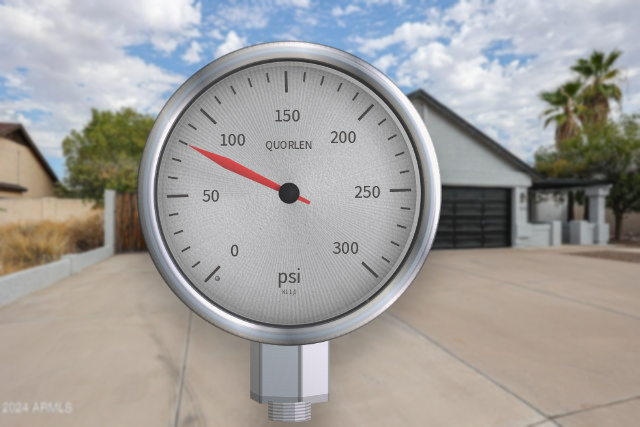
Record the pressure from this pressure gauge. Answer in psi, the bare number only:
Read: 80
